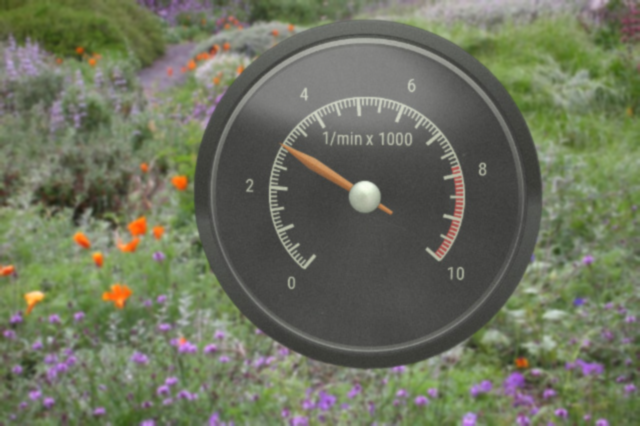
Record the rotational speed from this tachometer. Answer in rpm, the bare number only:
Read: 3000
